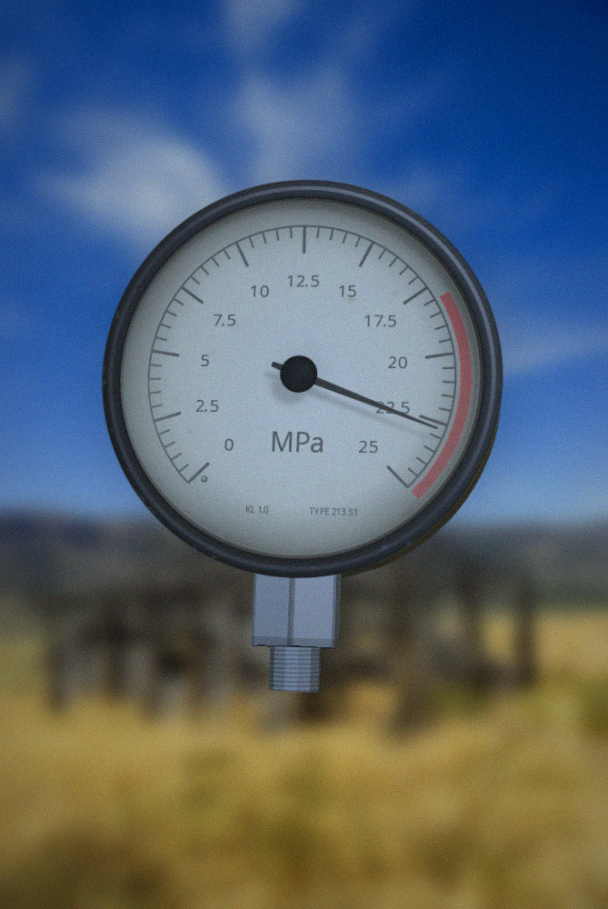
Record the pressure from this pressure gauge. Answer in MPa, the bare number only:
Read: 22.75
